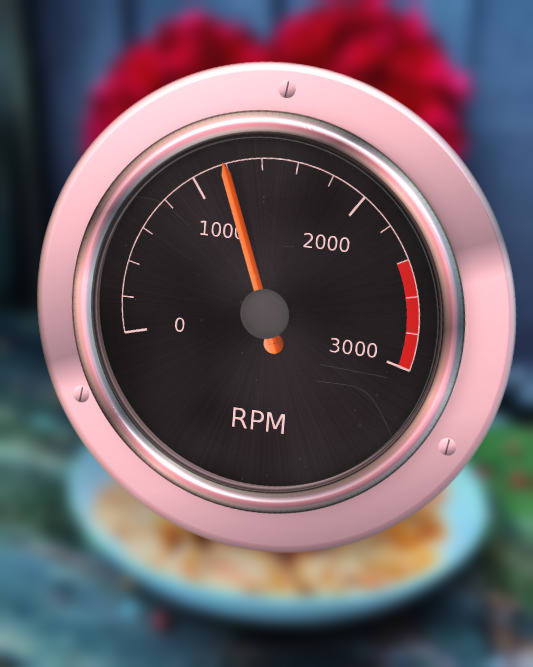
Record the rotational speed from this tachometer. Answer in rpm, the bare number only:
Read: 1200
